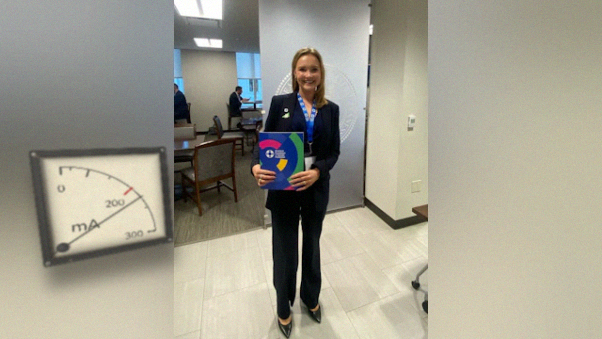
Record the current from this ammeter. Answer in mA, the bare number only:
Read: 225
